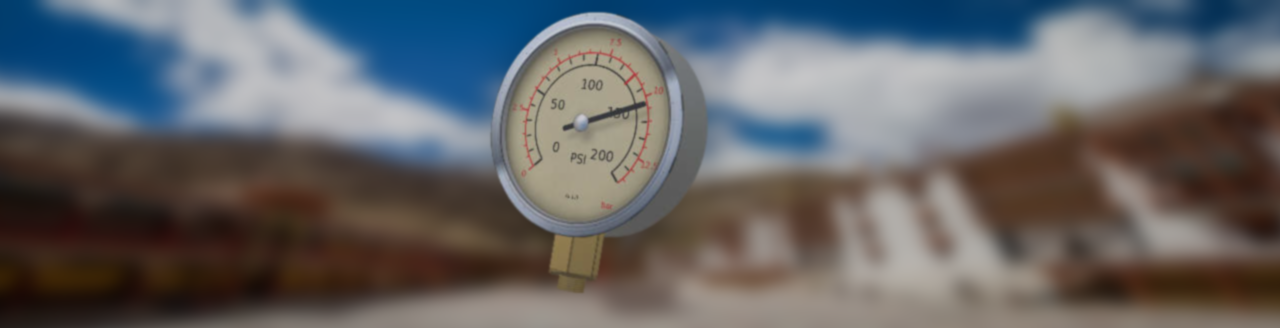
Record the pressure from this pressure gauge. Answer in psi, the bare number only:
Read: 150
